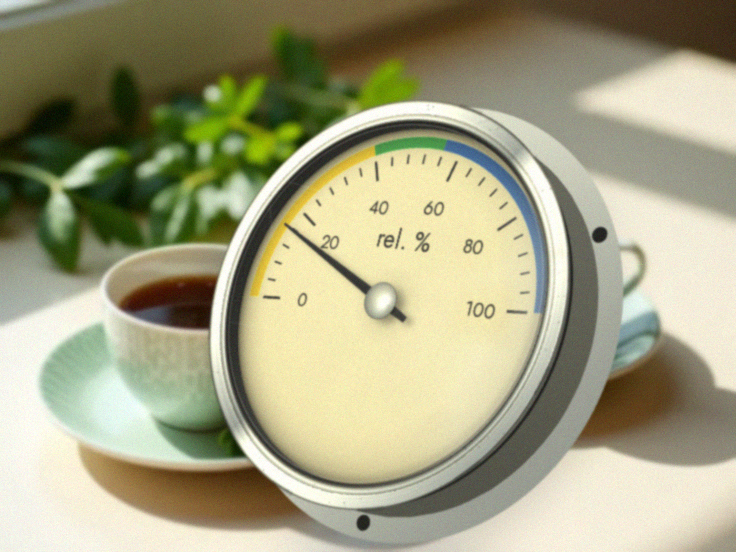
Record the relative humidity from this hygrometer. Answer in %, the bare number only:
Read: 16
